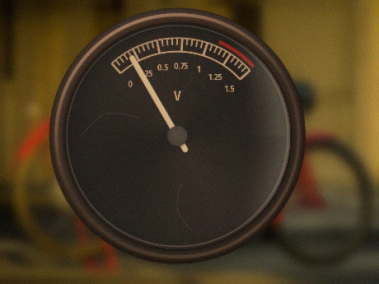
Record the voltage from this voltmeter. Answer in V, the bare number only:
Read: 0.2
